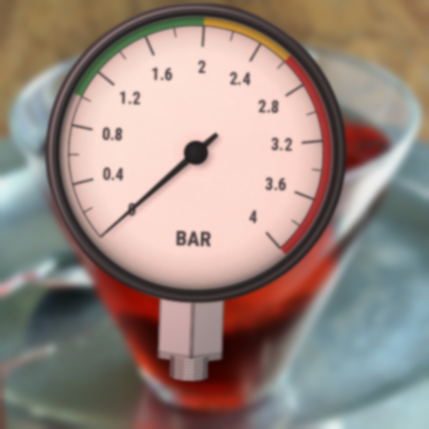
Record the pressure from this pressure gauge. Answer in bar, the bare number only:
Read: 0
